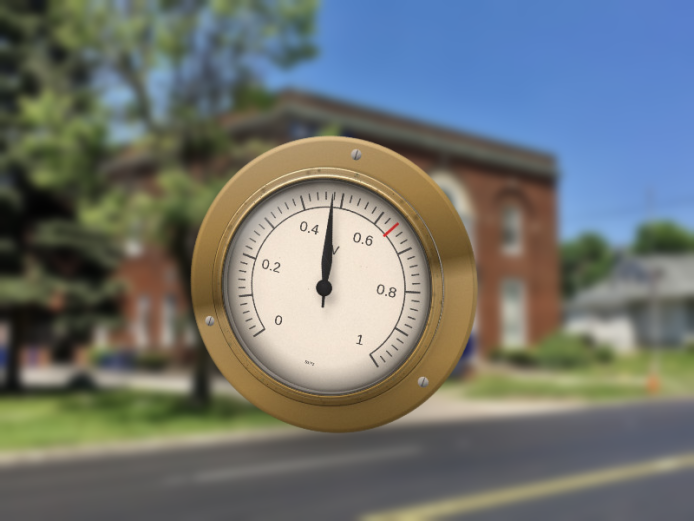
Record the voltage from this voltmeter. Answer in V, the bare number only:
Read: 0.48
